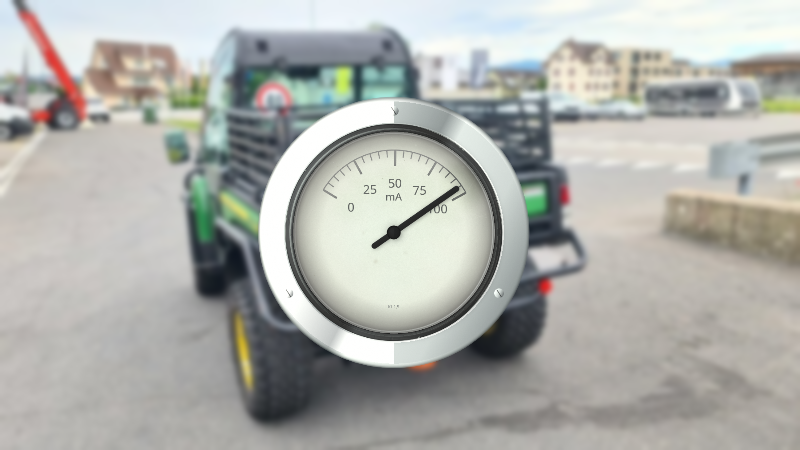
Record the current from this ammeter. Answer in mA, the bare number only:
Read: 95
